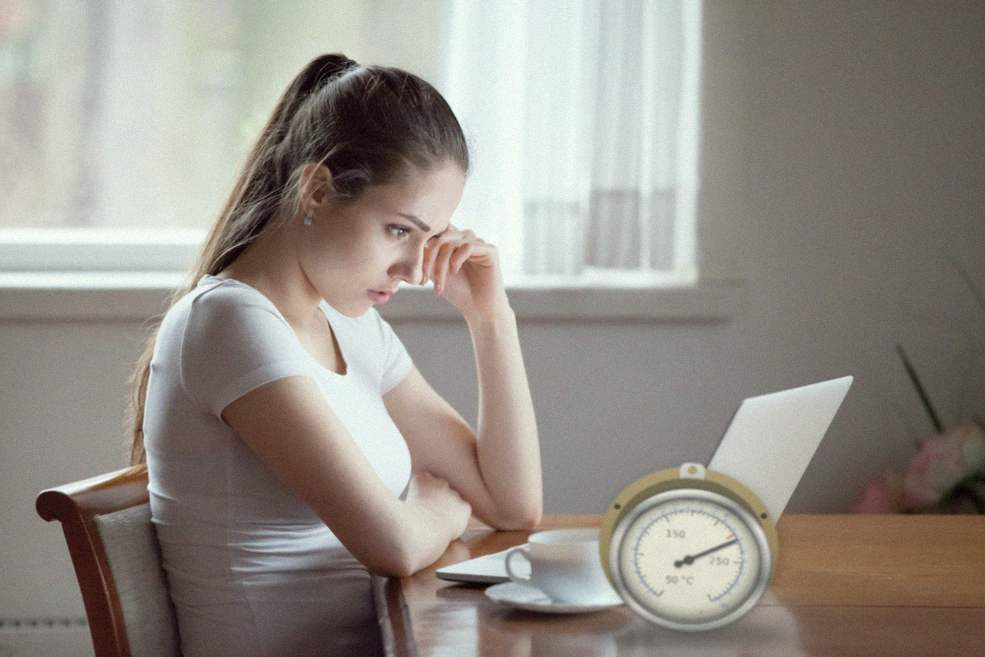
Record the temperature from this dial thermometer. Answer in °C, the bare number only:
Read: 225
